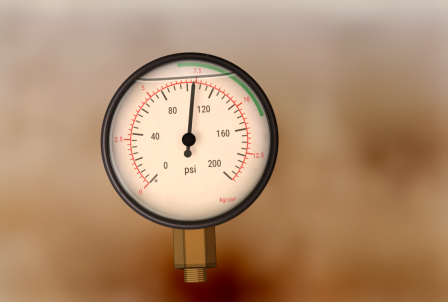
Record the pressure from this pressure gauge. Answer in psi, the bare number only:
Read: 105
